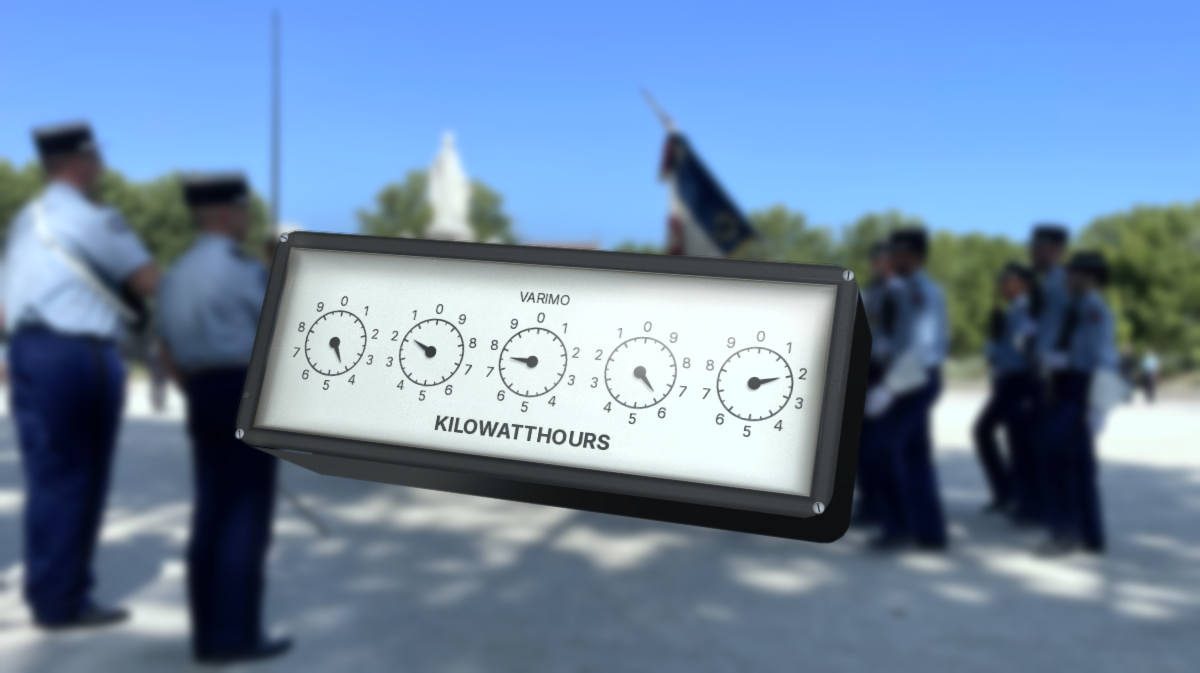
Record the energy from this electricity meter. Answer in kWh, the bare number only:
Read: 41762
